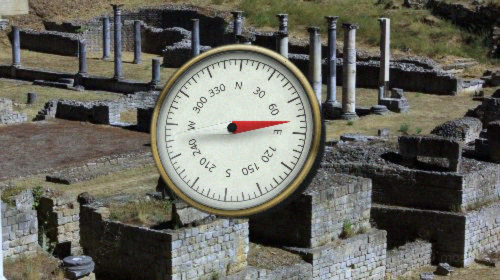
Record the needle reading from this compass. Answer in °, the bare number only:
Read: 80
